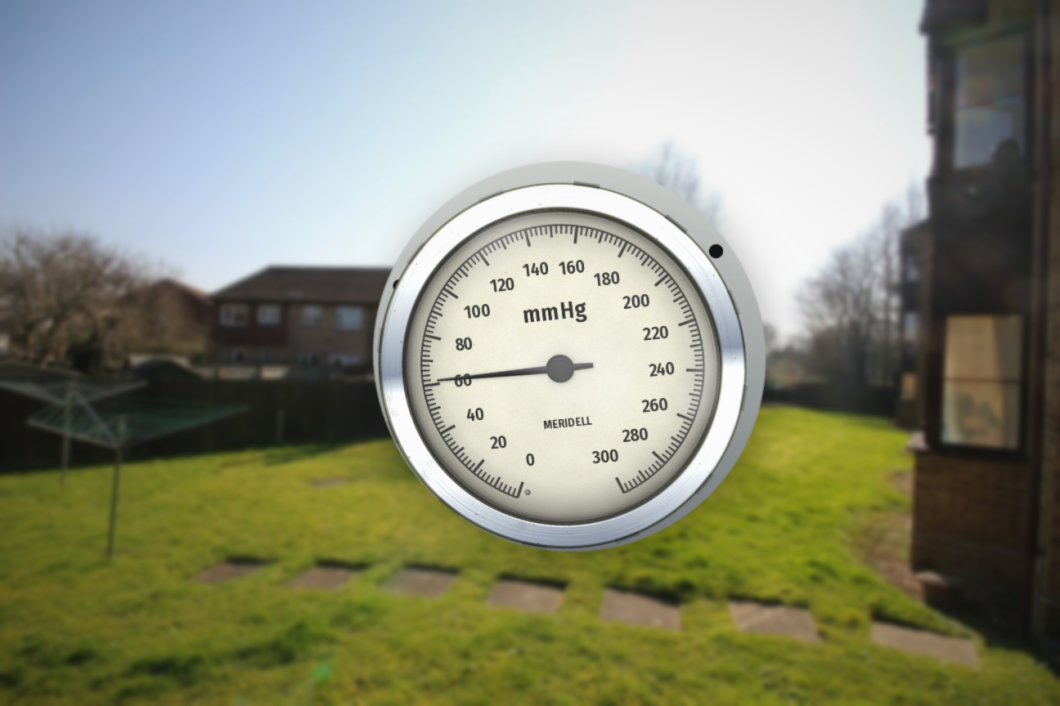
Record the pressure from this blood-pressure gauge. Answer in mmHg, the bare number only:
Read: 62
